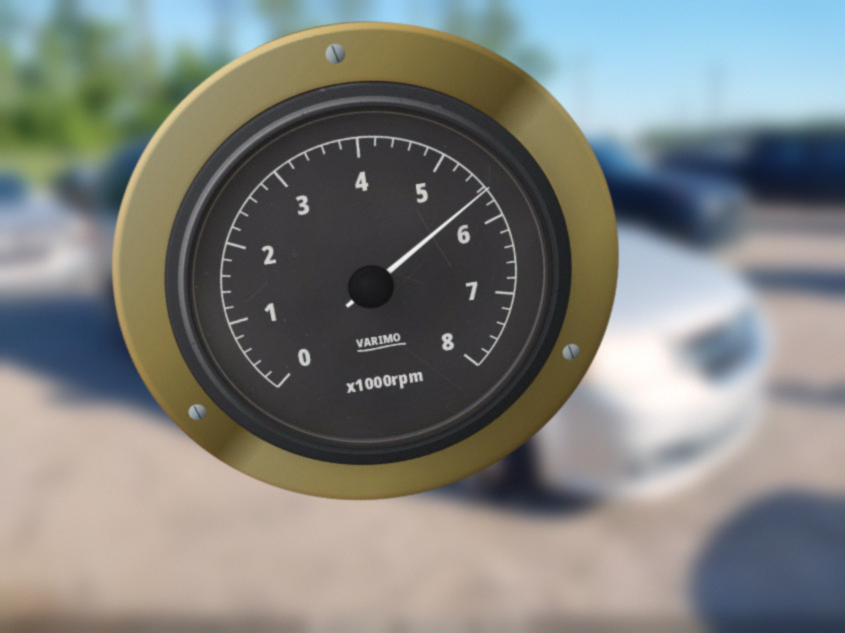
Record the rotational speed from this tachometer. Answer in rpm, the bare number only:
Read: 5600
